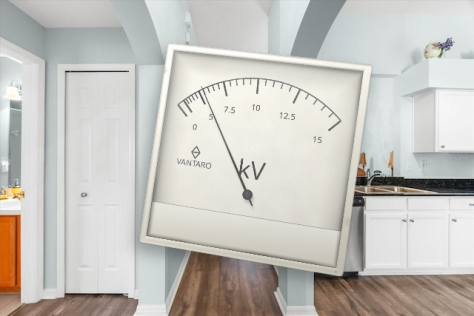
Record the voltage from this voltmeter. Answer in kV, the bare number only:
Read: 5.5
